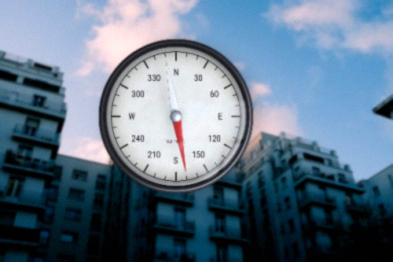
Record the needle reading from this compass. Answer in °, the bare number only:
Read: 170
